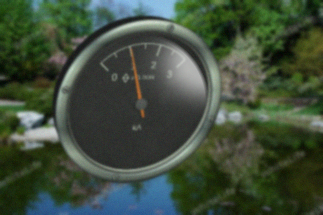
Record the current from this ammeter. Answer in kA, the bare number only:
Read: 1
